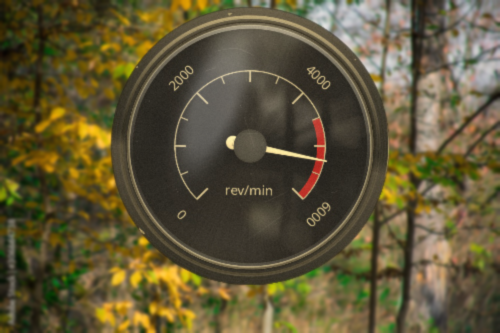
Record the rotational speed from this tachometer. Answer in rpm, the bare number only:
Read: 5250
